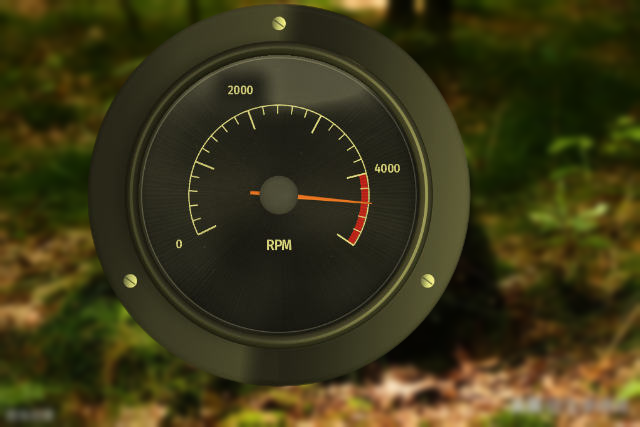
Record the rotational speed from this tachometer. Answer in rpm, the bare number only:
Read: 4400
